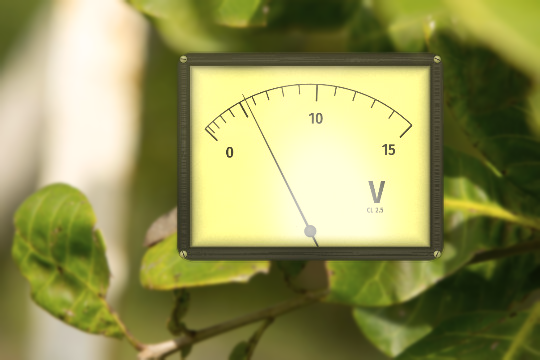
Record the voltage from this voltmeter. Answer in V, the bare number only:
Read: 5.5
